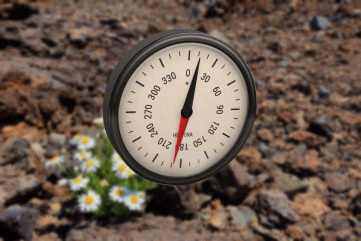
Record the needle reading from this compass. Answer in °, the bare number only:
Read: 190
